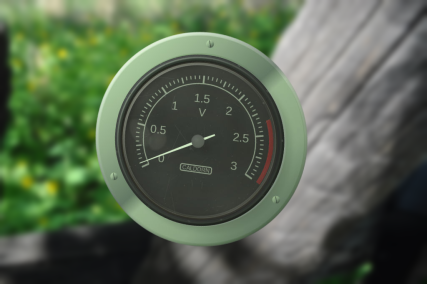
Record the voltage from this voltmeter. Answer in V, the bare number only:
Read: 0.05
